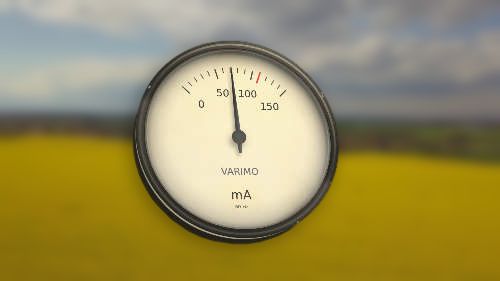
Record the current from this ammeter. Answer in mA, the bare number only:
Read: 70
